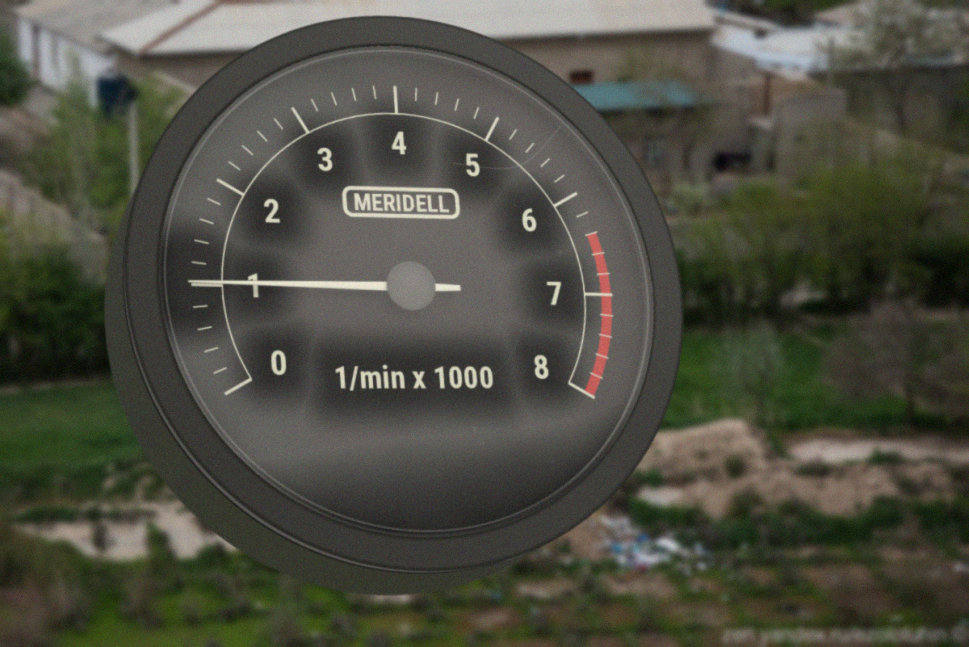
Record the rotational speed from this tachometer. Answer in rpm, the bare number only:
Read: 1000
